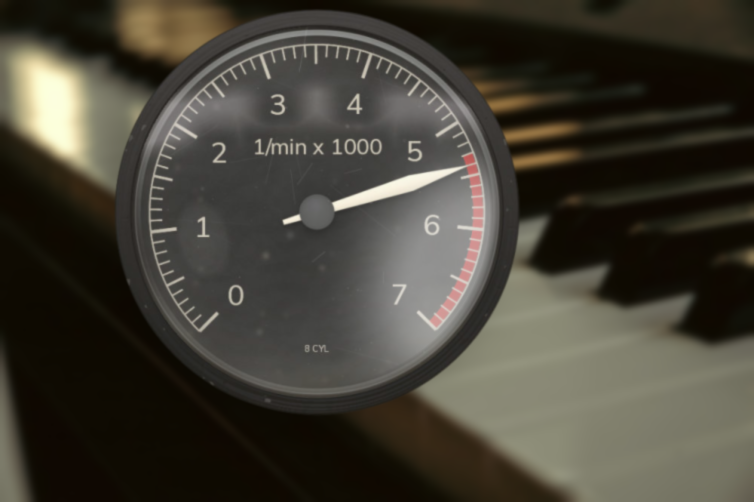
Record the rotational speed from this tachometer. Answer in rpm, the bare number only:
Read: 5400
